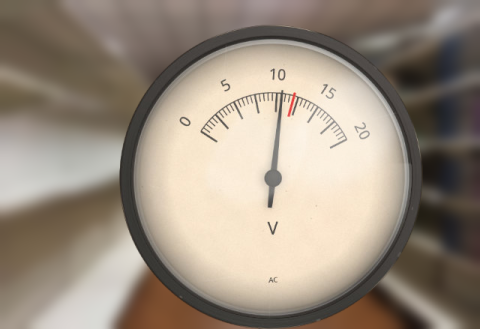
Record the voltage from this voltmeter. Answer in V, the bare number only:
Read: 10.5
